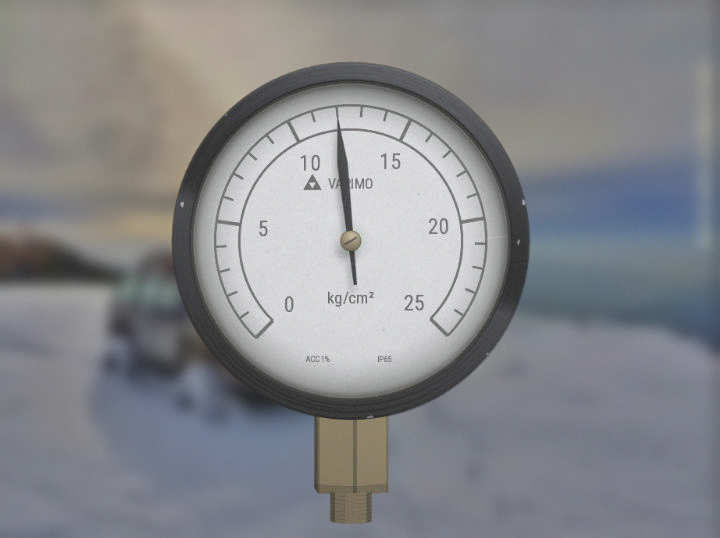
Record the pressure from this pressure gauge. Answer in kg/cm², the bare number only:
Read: 12
